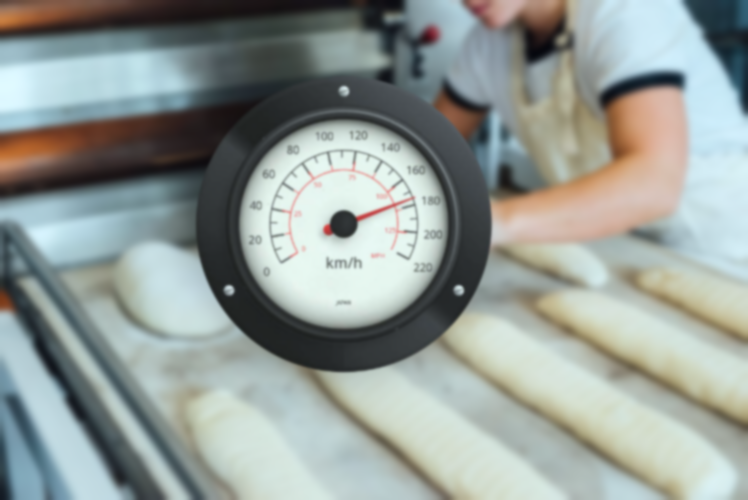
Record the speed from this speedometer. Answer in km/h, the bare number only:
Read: 175
